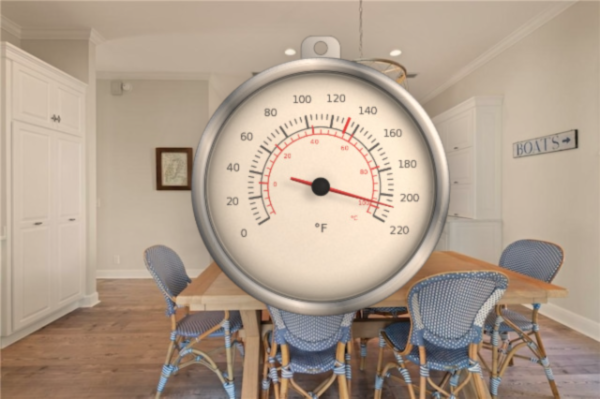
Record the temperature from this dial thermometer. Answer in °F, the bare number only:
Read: 208
